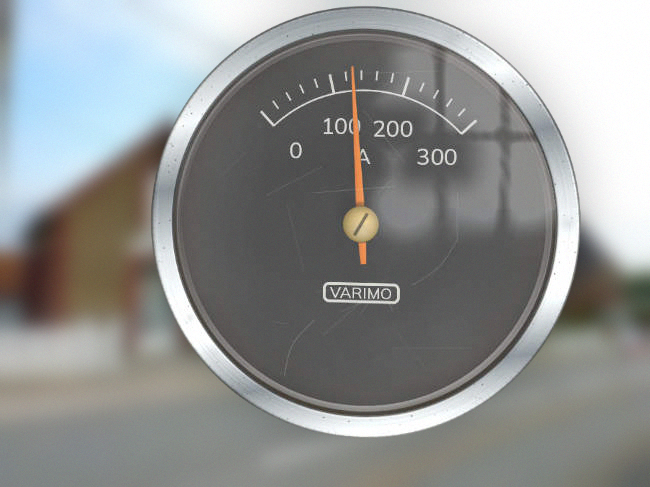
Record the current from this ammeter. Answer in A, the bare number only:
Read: 130
